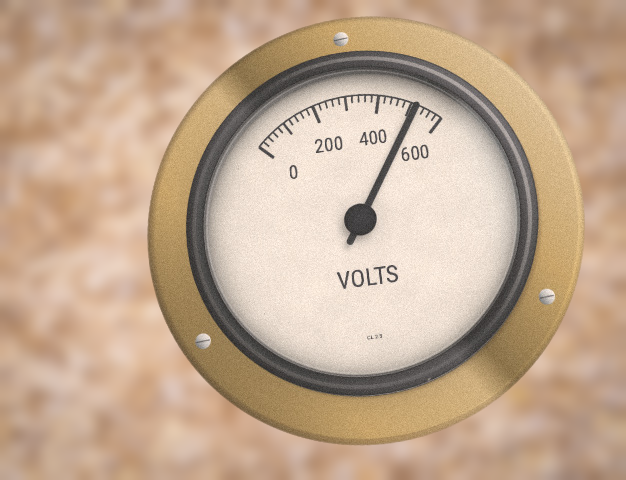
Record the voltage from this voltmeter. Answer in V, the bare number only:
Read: 520
